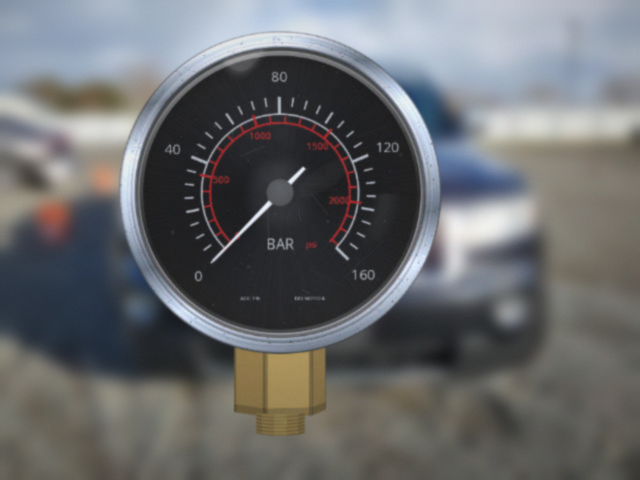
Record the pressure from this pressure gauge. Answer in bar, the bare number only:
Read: 0
